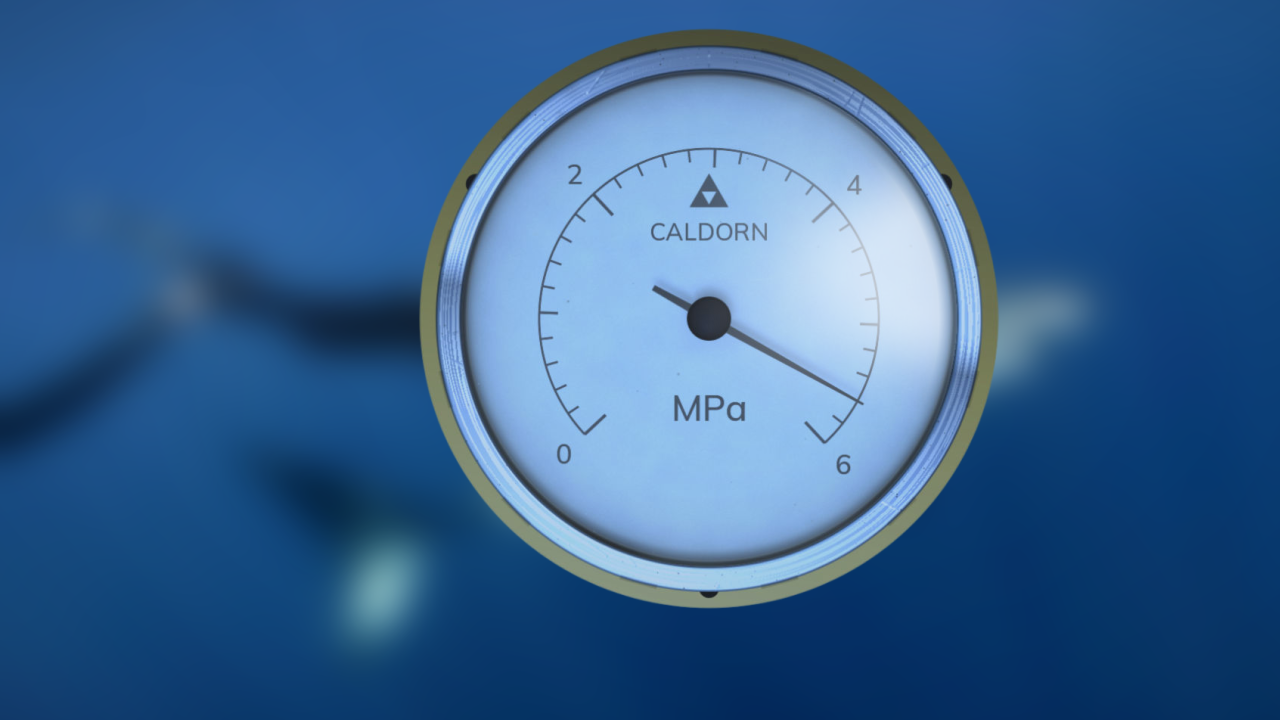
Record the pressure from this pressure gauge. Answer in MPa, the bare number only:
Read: 5.6
